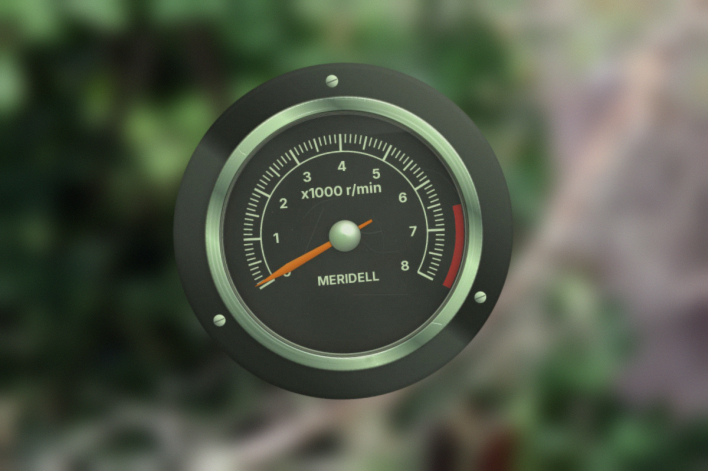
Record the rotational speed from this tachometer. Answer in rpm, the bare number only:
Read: 100
